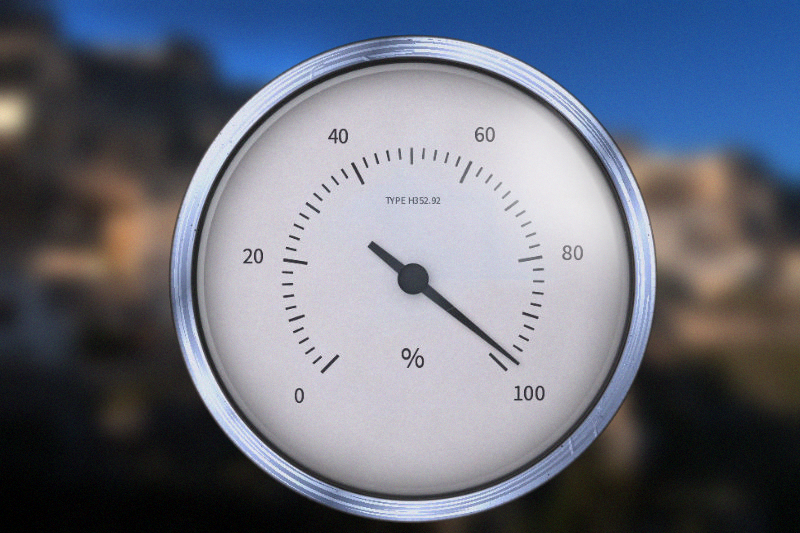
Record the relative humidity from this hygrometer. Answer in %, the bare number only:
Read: 98
